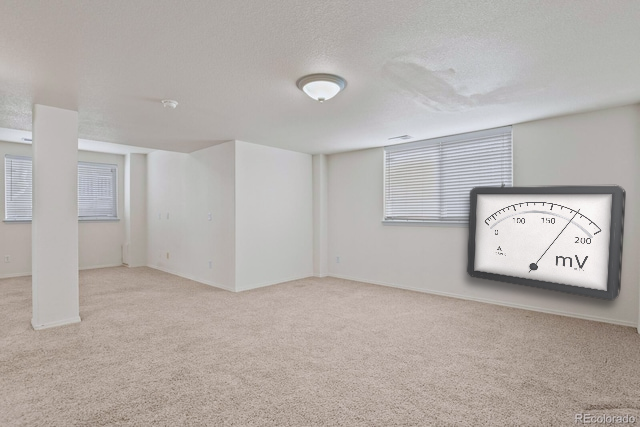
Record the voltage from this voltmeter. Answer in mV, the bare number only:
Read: 175
